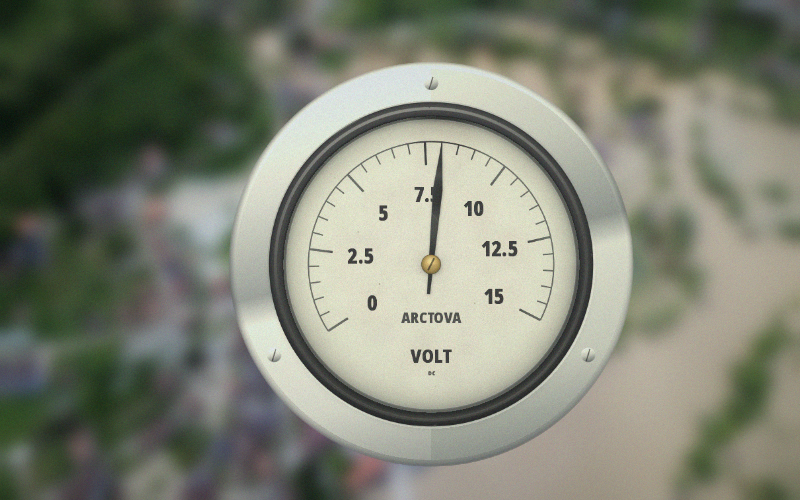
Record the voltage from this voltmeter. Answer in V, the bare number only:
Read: 8
